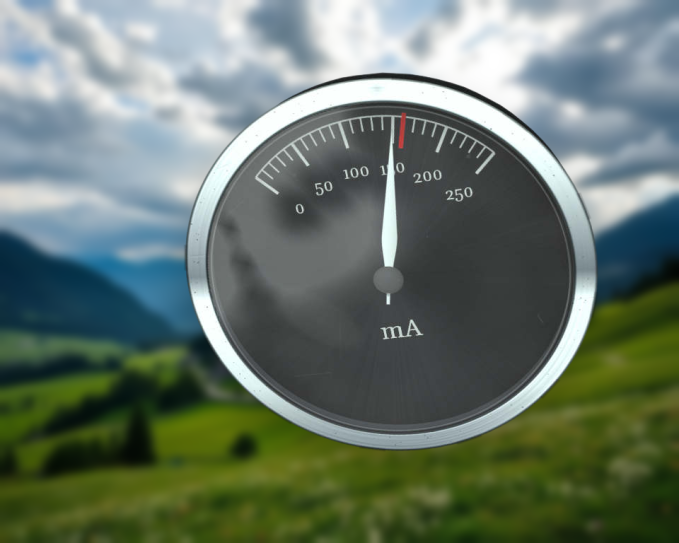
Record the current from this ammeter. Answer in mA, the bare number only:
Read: 150
